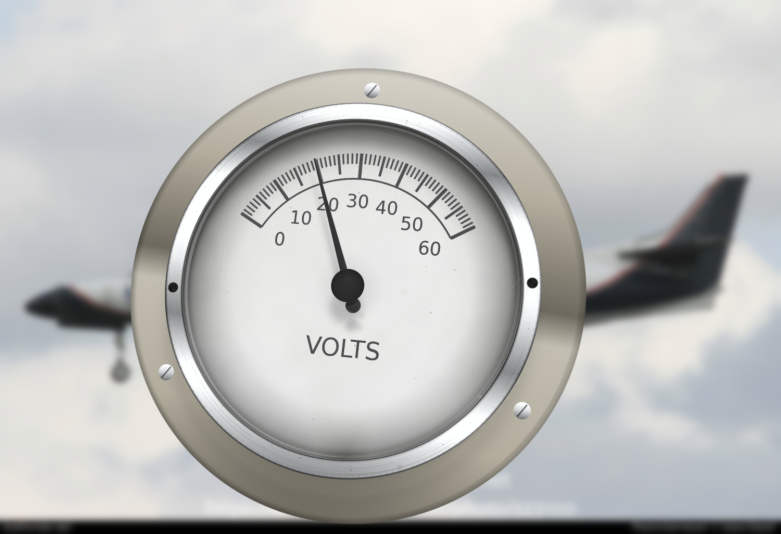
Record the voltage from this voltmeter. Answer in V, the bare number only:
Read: 20
